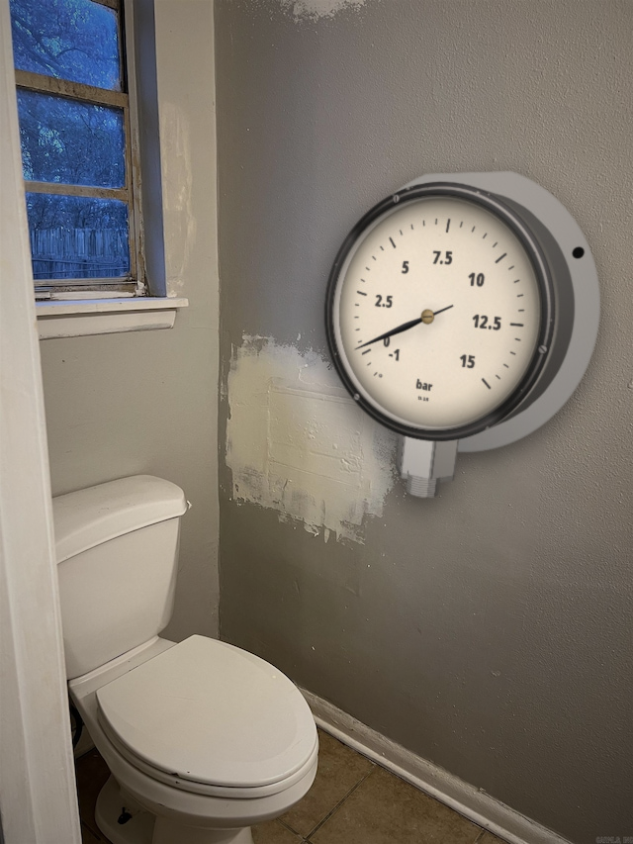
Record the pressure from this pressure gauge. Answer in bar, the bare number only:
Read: 0.25
